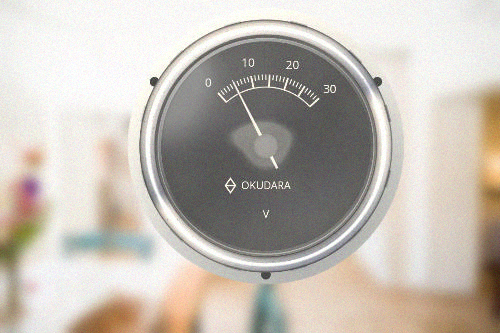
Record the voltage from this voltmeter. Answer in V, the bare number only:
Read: 5
